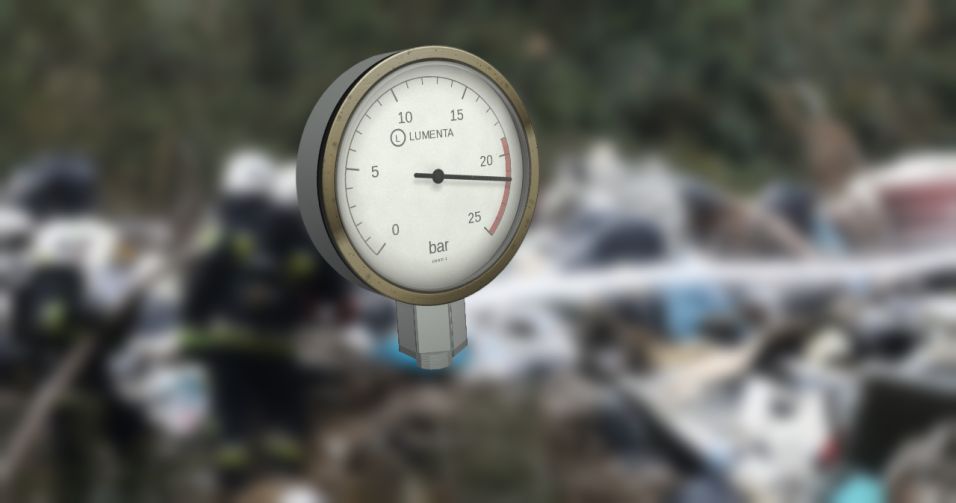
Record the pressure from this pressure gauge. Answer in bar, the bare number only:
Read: 21.5
